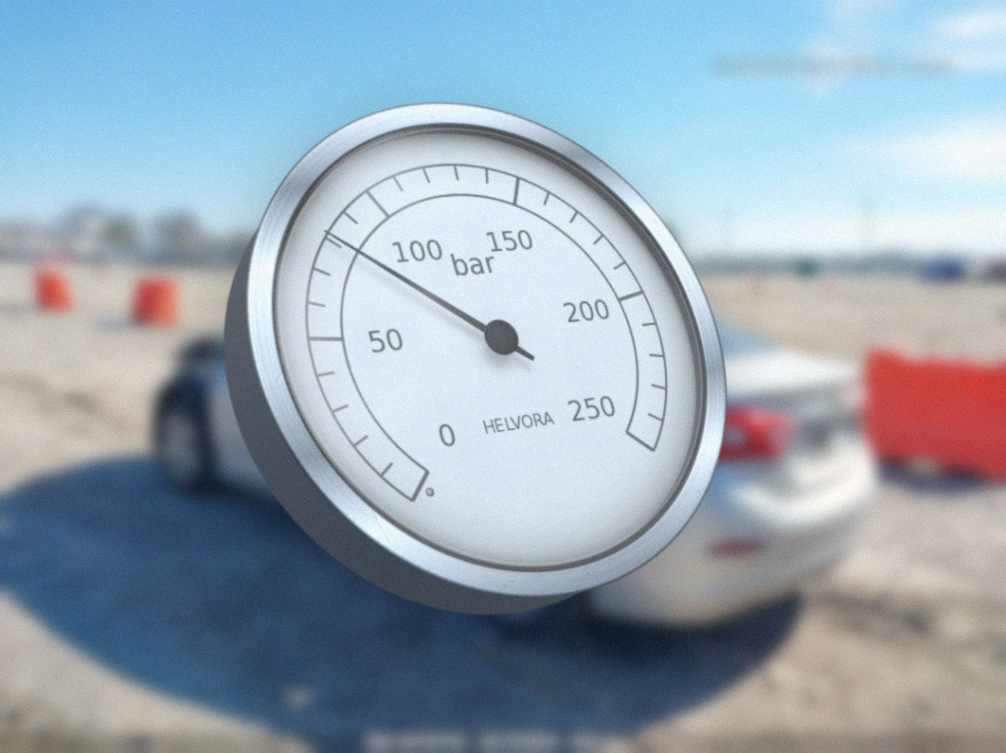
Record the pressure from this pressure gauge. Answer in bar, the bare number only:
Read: 80
